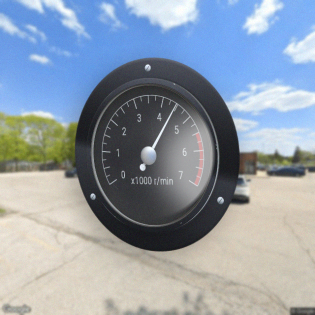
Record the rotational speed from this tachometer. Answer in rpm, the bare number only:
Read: 4500
